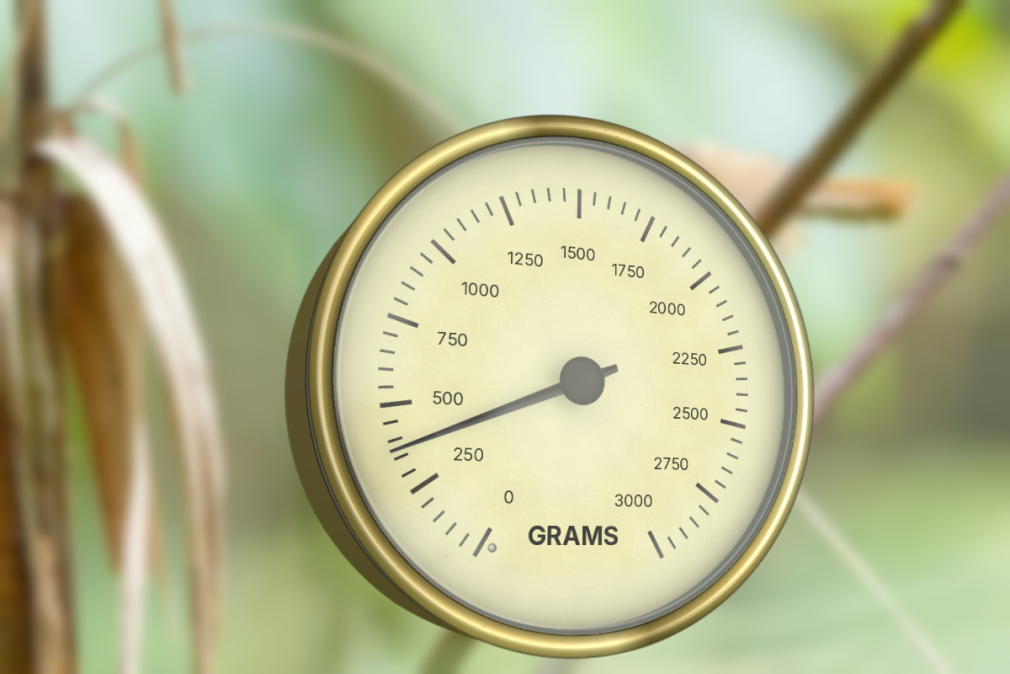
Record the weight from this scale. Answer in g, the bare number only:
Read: 375
